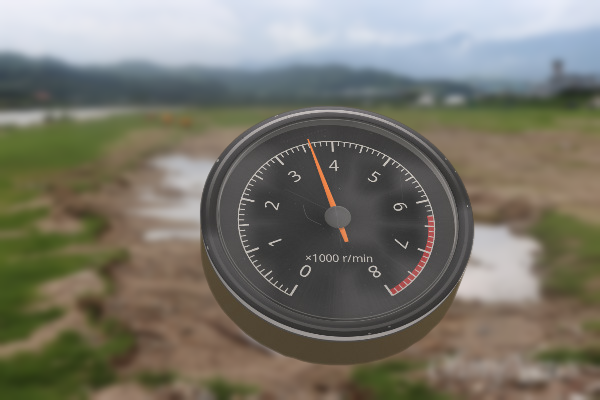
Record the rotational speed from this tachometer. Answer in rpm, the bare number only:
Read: 3600
